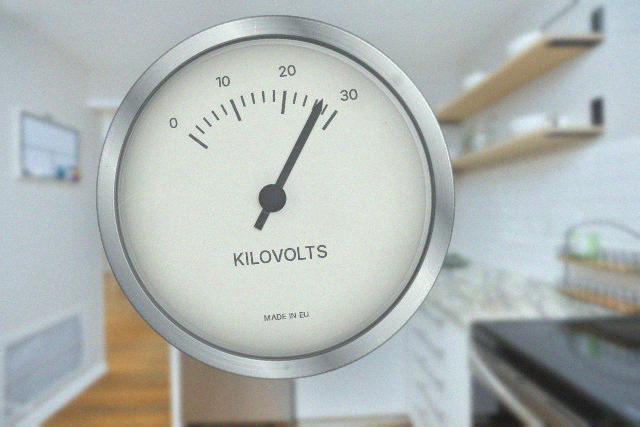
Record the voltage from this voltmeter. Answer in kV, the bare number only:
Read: 27
